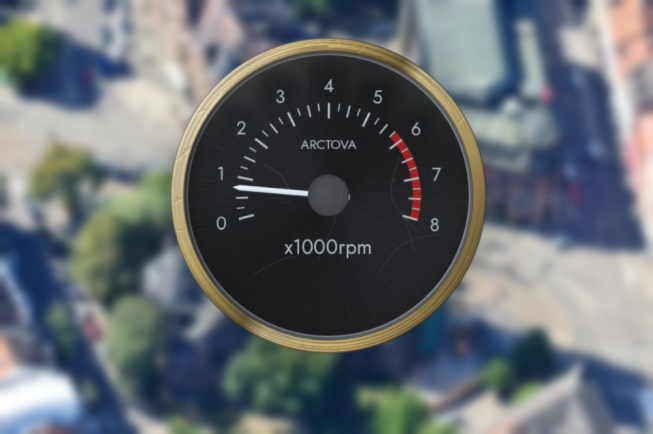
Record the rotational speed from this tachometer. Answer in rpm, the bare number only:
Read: 750
